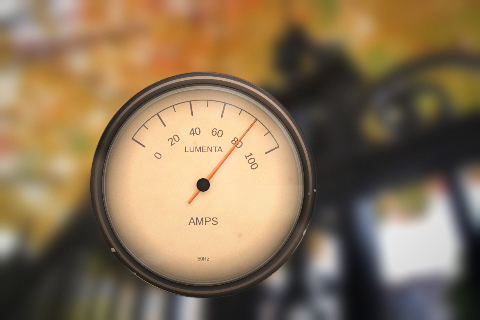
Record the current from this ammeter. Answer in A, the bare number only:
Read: 80
